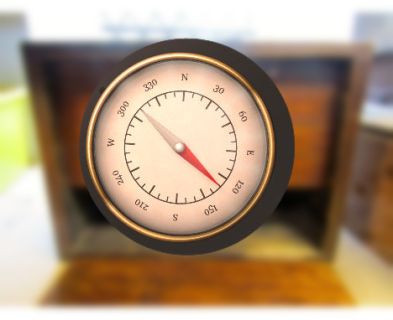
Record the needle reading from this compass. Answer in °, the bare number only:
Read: 130
